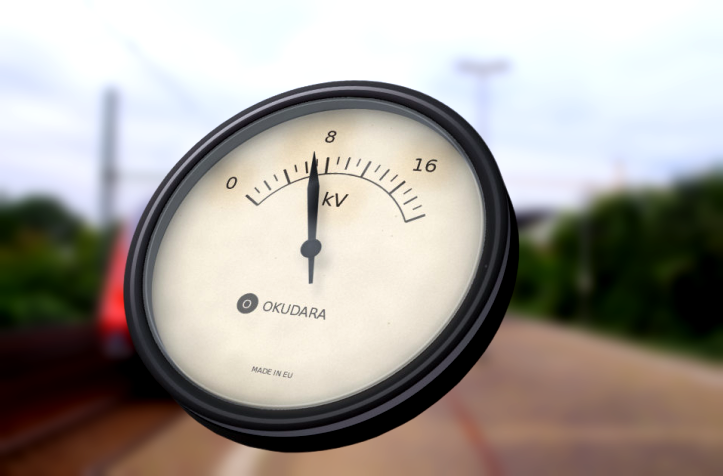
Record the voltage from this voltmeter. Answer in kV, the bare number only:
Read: 7
